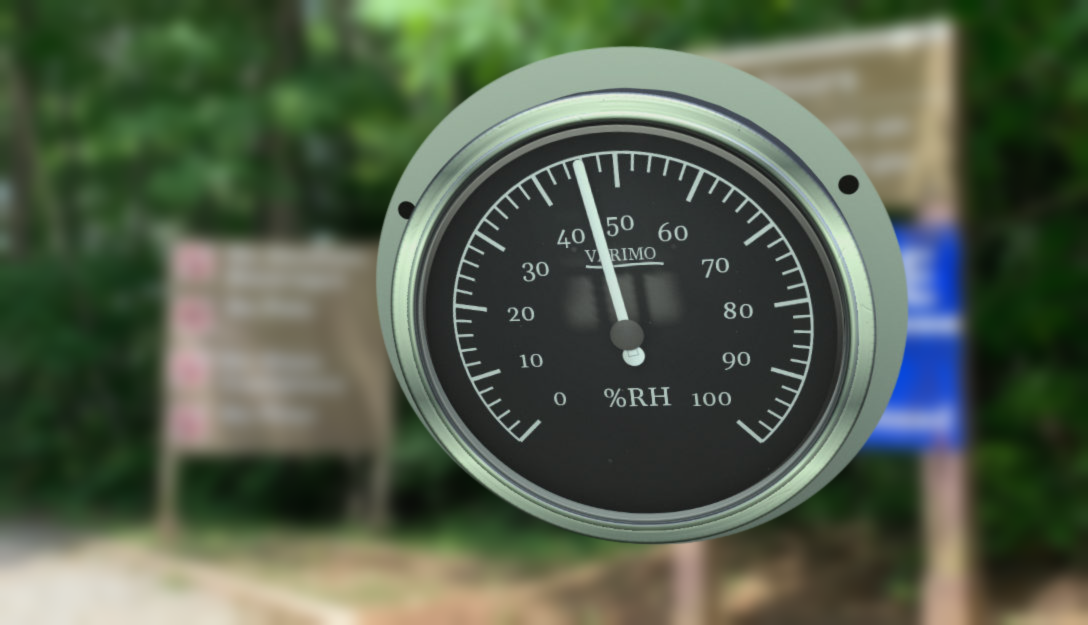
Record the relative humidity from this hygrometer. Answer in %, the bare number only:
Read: 46
